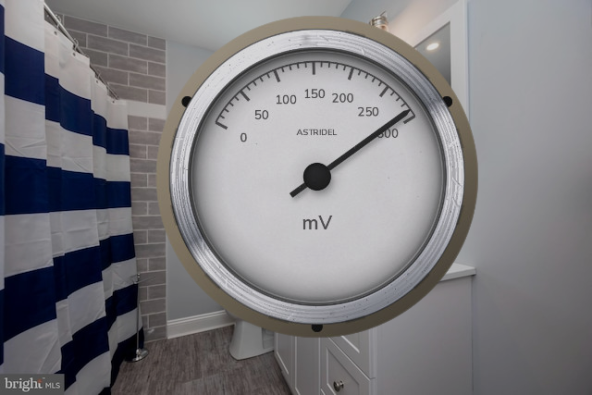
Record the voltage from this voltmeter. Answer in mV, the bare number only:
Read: 290
